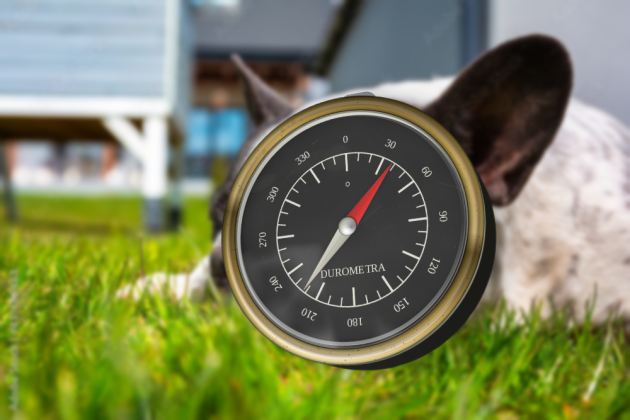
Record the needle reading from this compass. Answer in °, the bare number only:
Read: 40
